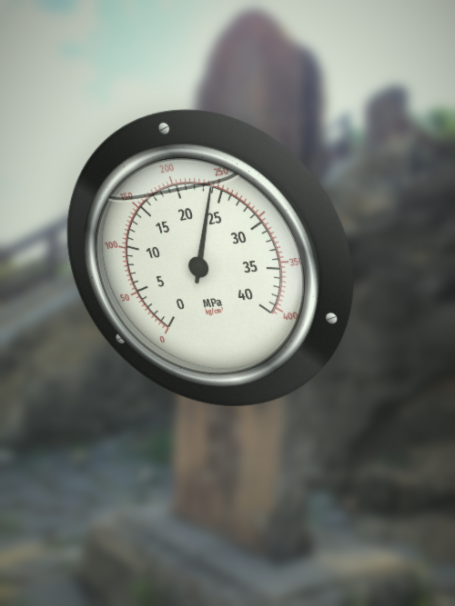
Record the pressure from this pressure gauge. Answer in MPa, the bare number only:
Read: 24
